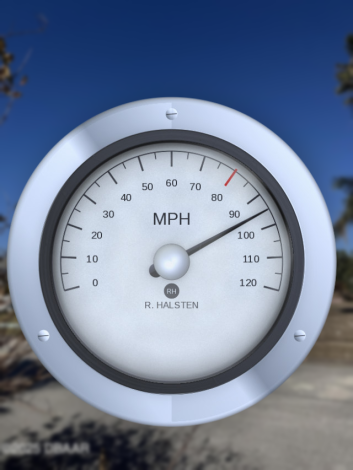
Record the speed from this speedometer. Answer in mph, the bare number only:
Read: 95
